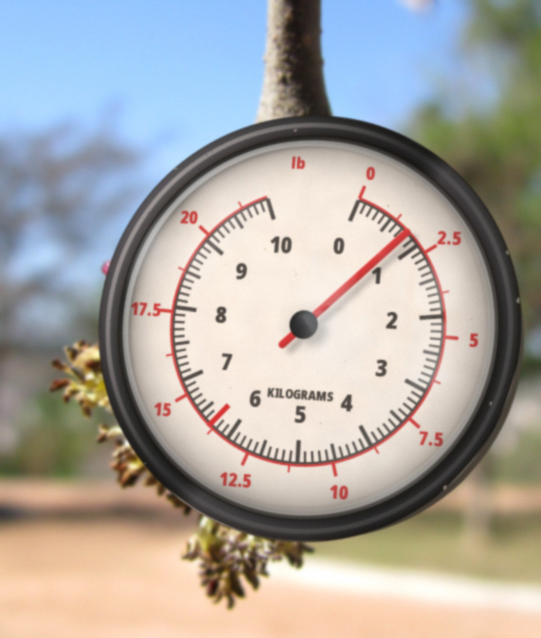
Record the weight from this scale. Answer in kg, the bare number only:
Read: 0.8
